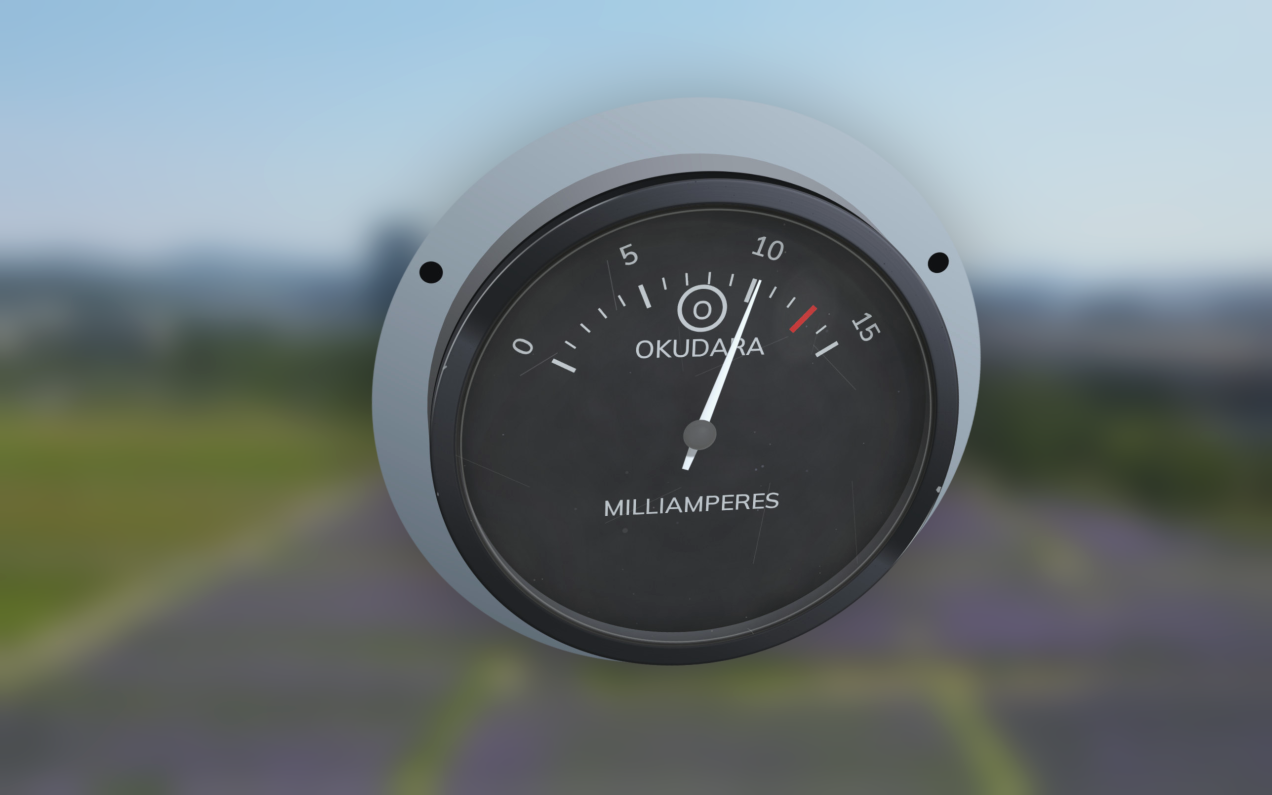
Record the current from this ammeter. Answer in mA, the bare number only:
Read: 10
